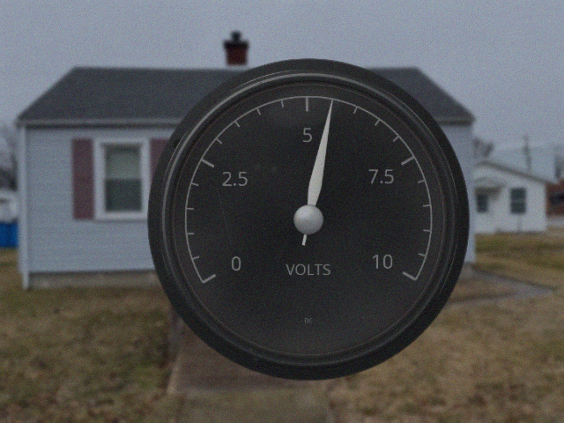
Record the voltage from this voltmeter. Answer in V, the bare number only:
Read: 5.5
